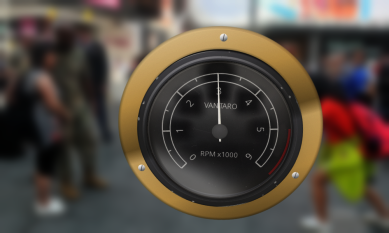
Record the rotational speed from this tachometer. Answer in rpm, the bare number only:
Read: 3000
